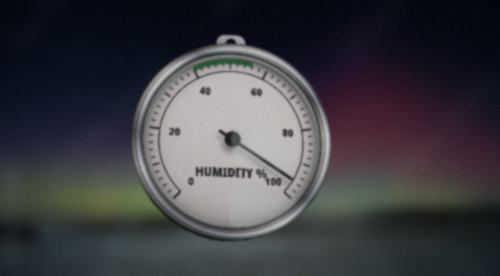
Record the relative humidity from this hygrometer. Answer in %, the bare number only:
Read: 96
